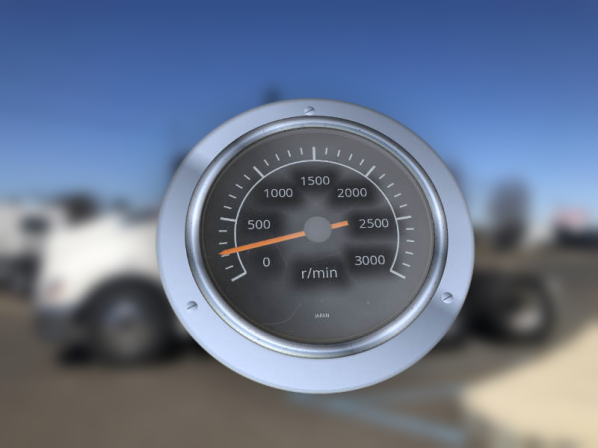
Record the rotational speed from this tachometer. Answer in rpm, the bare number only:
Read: 200
